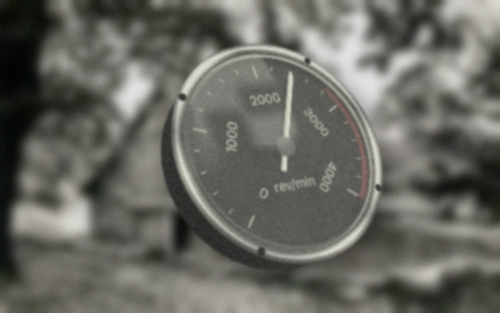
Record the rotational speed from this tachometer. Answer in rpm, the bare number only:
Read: 2400
